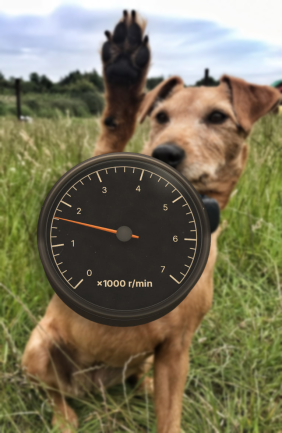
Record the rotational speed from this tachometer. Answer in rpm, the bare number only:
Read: 1600
